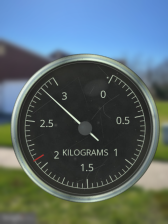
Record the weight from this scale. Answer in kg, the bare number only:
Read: 2.85
